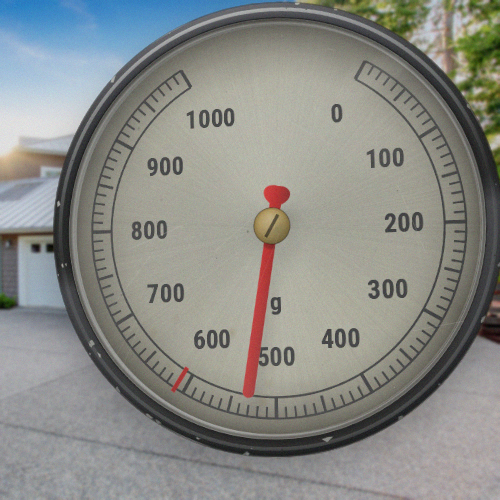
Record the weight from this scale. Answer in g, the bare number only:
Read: 530
